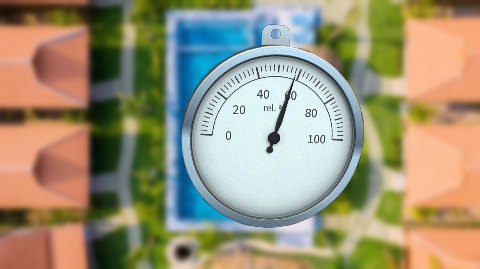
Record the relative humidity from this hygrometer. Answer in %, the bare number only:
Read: 58
